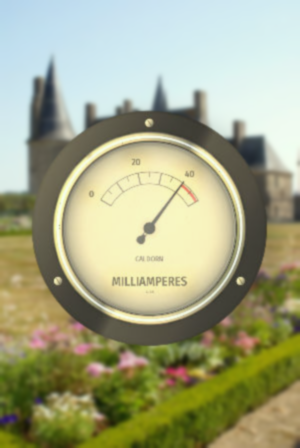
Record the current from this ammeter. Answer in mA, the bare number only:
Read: 40
